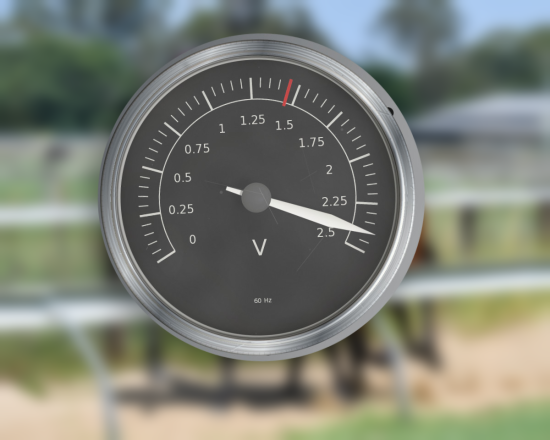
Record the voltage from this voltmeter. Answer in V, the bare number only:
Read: 2.4
